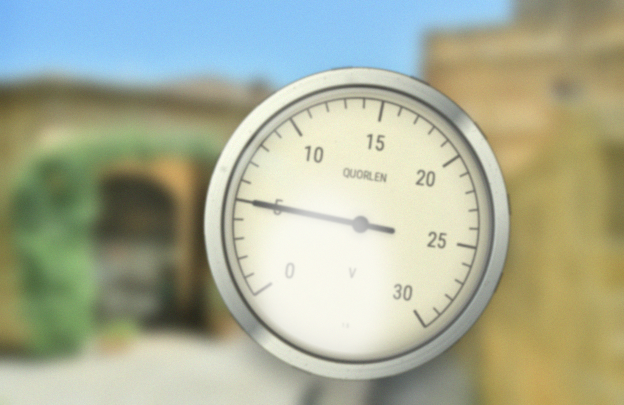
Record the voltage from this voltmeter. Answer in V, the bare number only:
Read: 5
